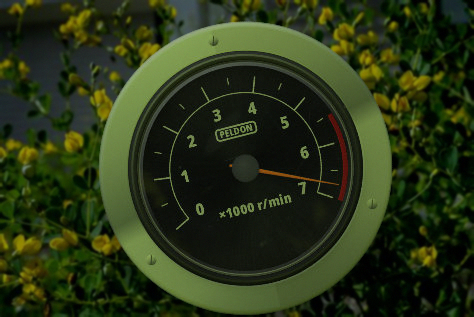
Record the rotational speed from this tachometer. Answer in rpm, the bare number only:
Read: 6750
